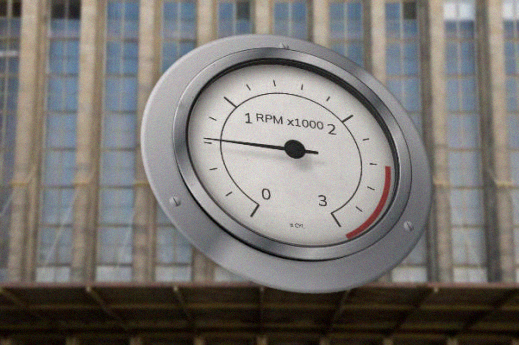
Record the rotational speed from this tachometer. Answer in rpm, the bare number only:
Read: 600
